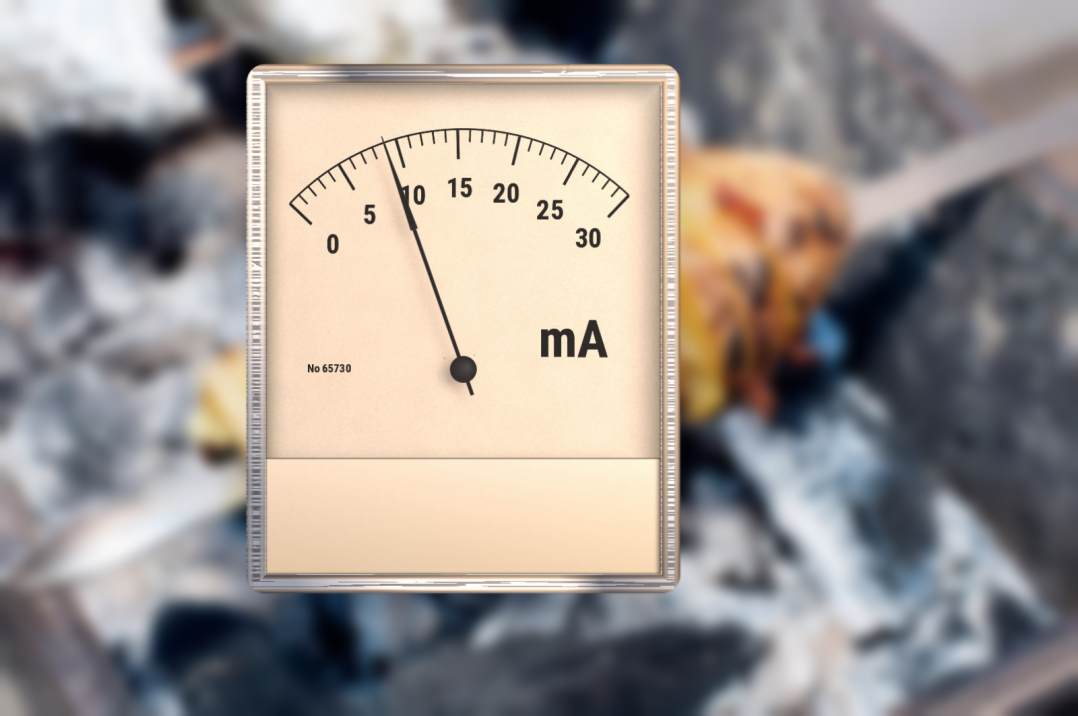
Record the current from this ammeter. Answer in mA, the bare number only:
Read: 9
